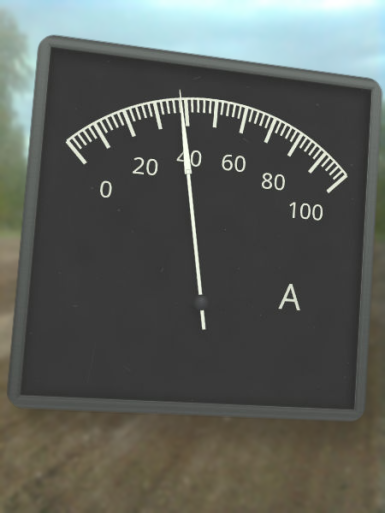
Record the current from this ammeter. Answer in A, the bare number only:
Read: 38
